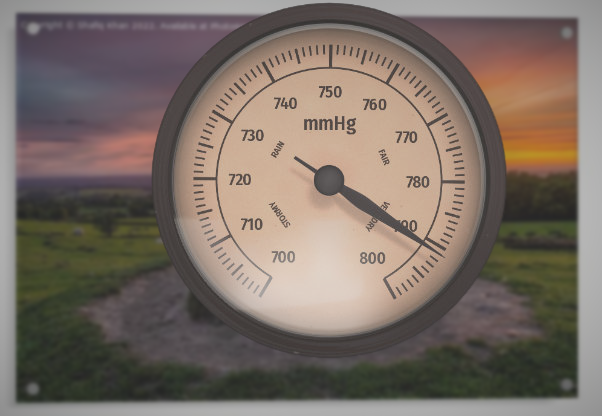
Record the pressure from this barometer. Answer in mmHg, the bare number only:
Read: 791
